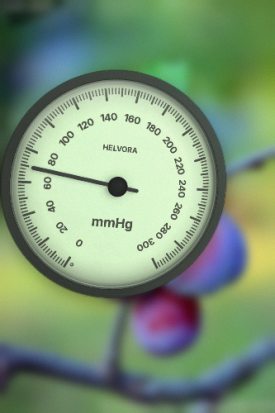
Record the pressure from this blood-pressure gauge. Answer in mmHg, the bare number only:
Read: 70
